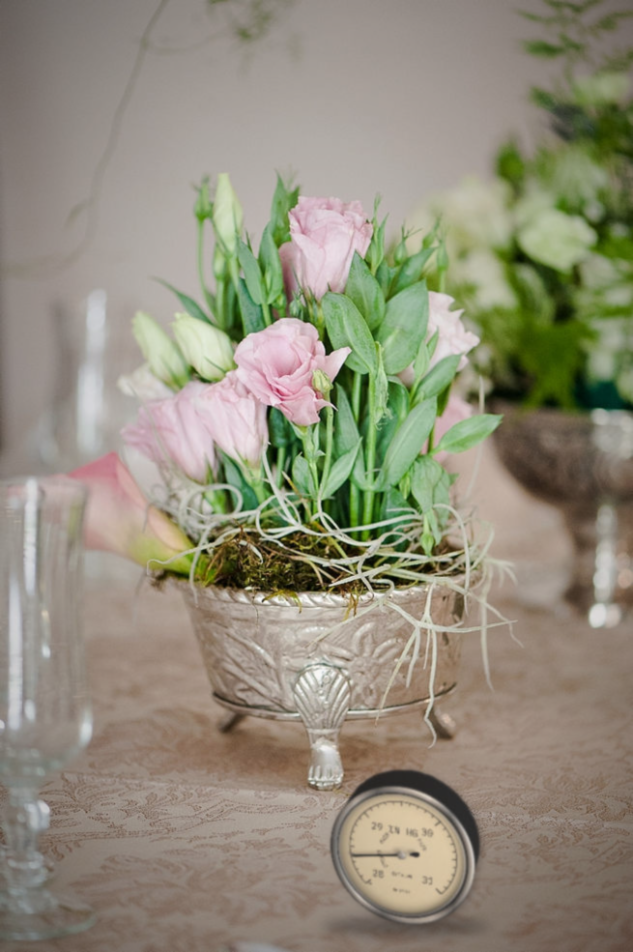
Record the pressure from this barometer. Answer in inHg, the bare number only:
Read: 28.4
